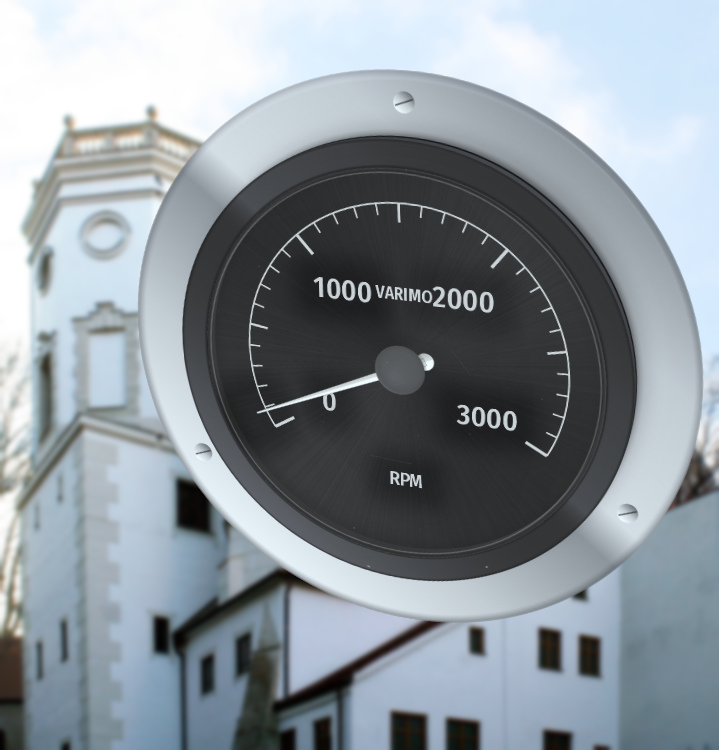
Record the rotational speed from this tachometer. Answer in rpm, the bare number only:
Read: 100
